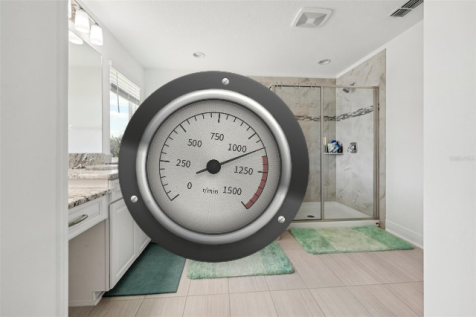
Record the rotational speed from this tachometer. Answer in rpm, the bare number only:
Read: 1100
